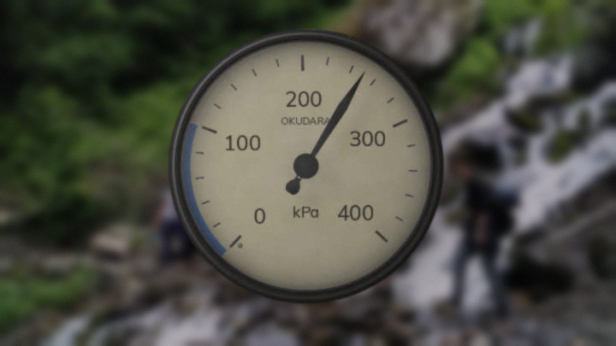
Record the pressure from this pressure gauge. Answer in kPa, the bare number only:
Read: 250
